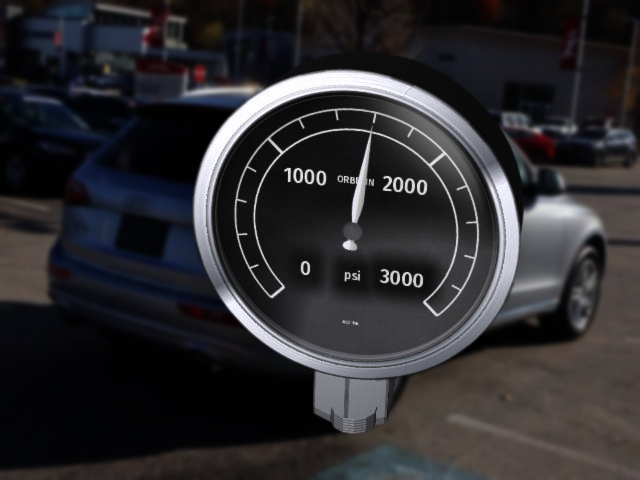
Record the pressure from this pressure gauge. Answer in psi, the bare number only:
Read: 1600
